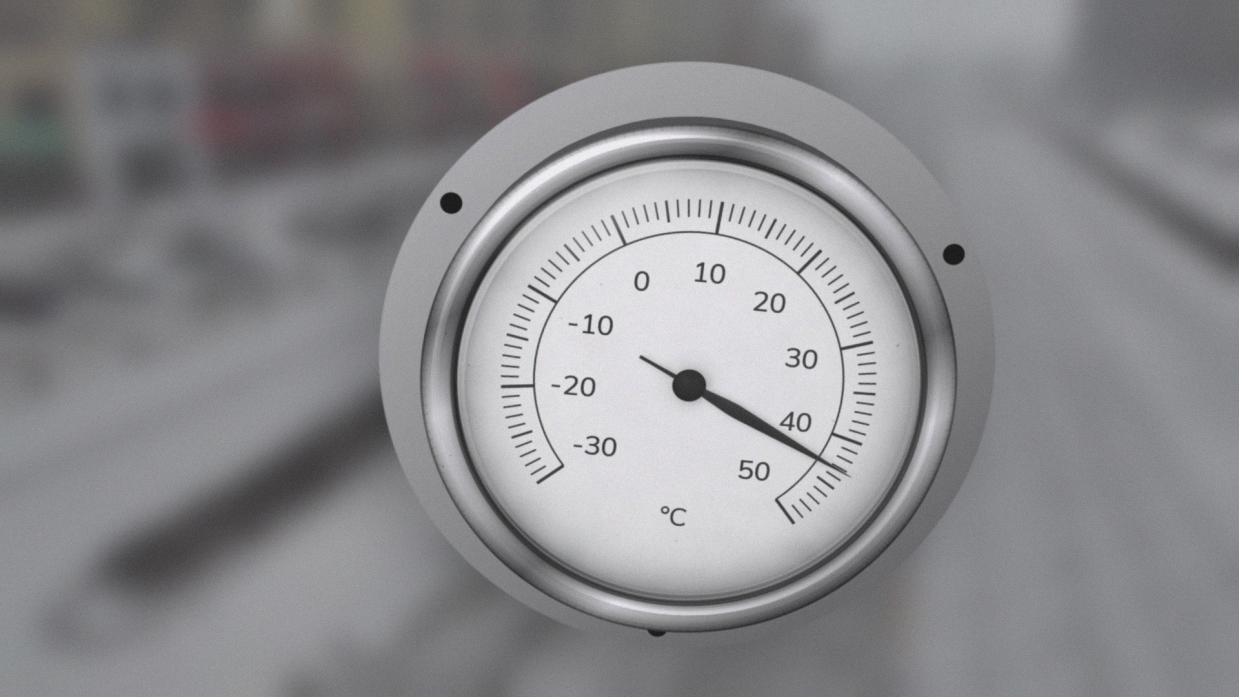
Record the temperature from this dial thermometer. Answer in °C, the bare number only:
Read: 43
